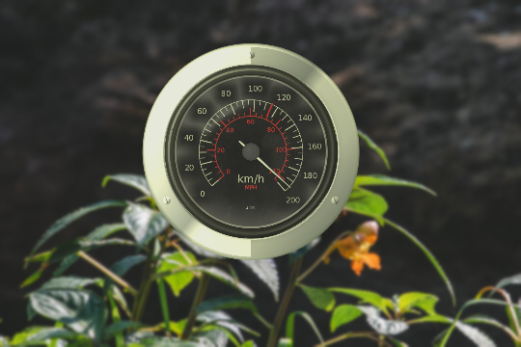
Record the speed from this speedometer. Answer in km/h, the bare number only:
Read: 195
